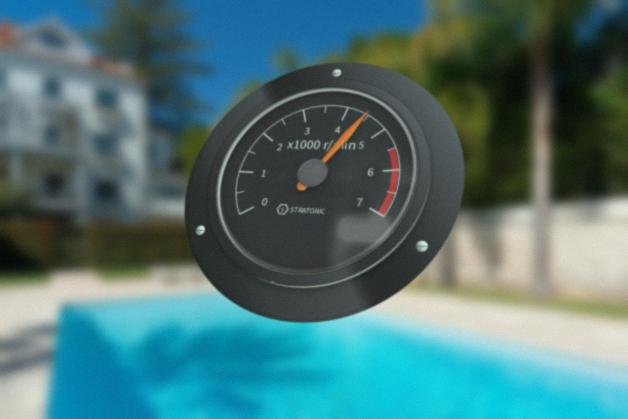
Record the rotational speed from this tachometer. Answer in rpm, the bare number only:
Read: 4500
